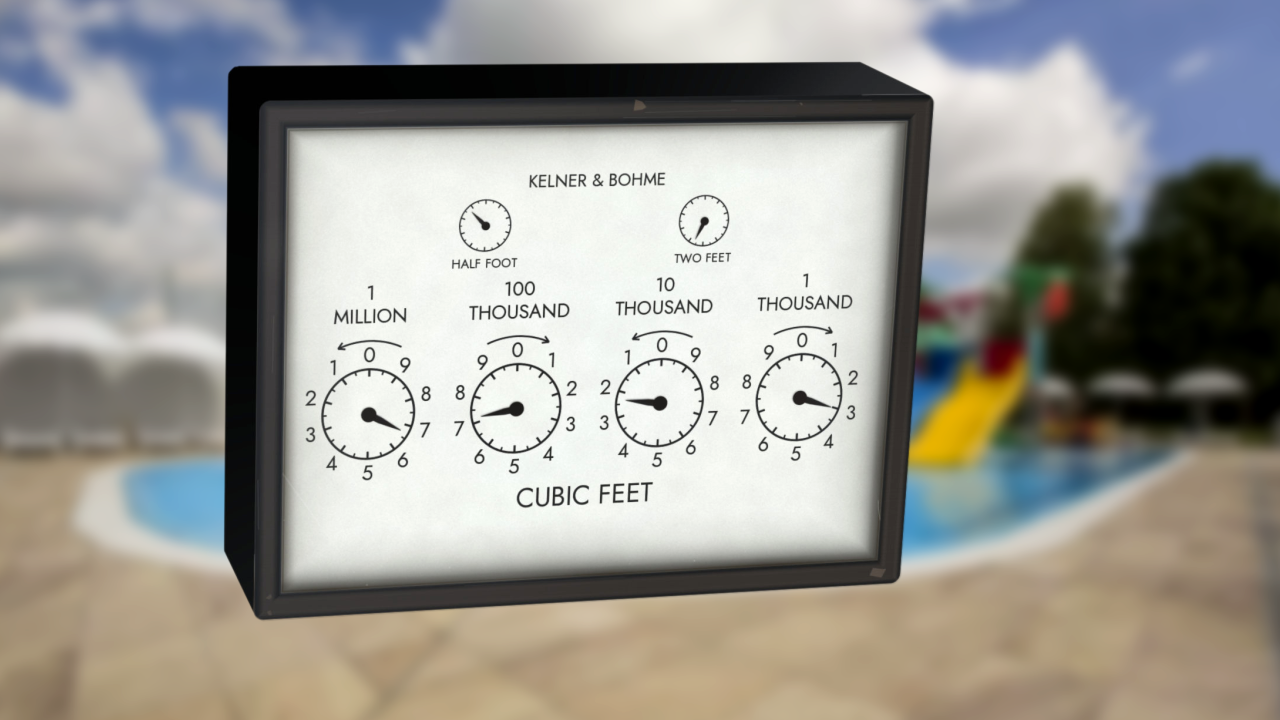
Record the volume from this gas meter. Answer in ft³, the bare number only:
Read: 672300
